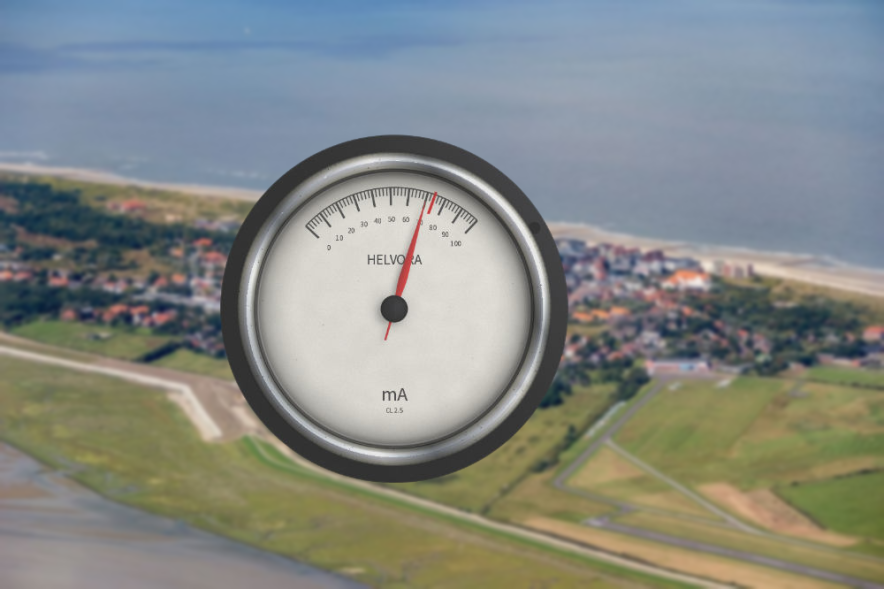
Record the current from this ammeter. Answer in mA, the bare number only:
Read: 70
